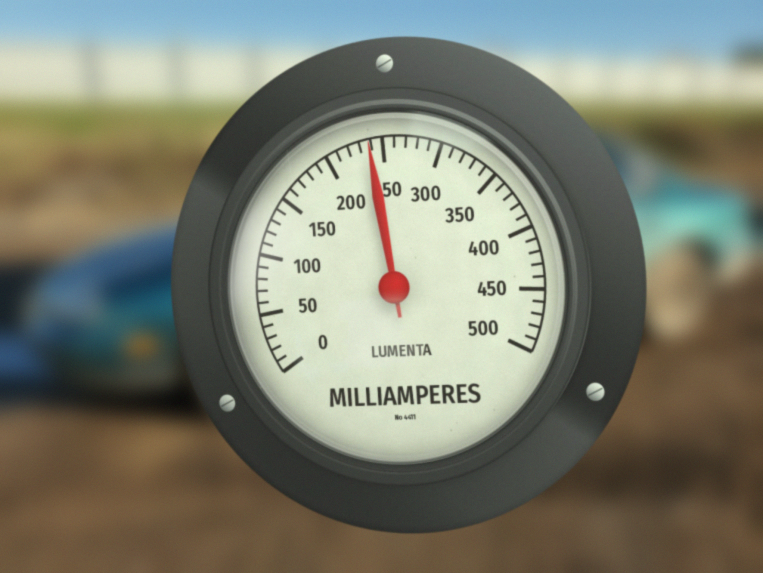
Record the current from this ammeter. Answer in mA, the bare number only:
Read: 240
